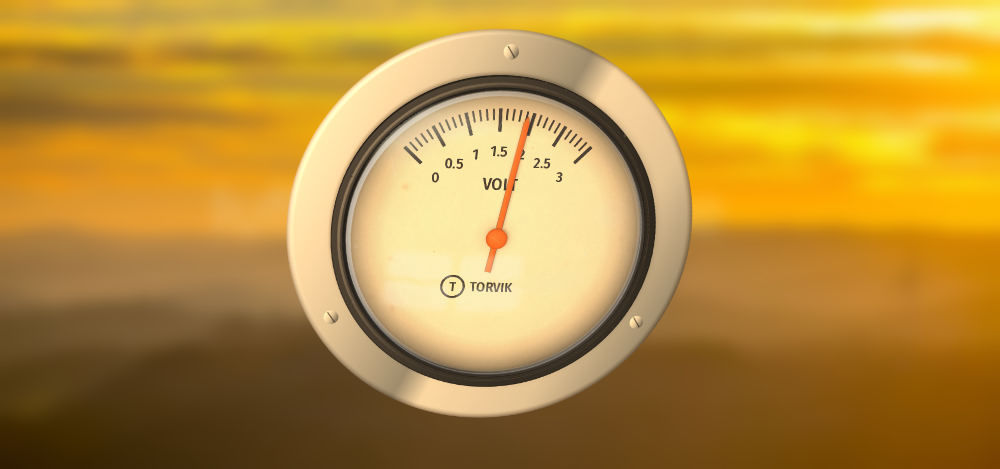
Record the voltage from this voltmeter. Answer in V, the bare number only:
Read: 1.9
